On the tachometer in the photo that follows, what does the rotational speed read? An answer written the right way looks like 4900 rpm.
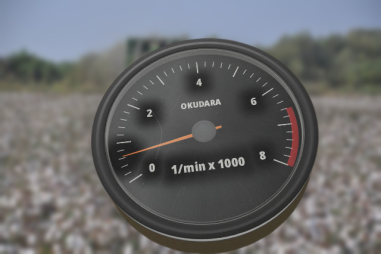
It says 600 rpm
